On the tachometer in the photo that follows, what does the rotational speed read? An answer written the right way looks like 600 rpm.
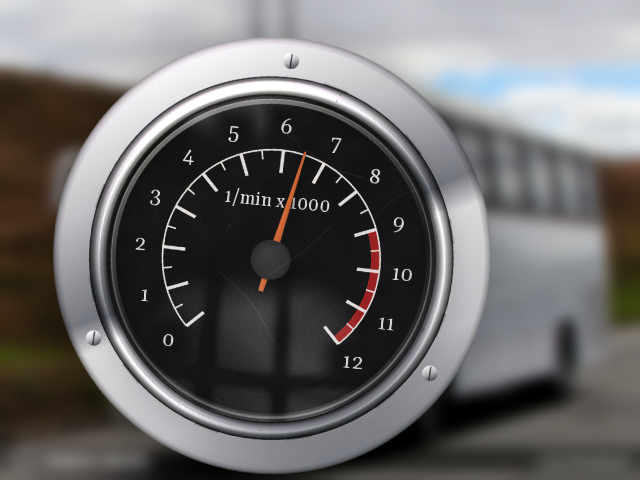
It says 6500 rpm
